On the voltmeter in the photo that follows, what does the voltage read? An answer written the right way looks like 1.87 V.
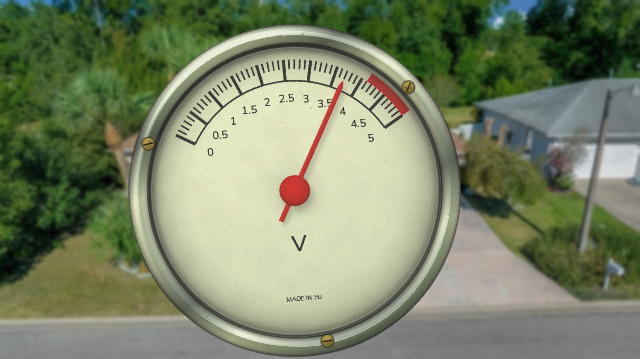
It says 3.7 V
